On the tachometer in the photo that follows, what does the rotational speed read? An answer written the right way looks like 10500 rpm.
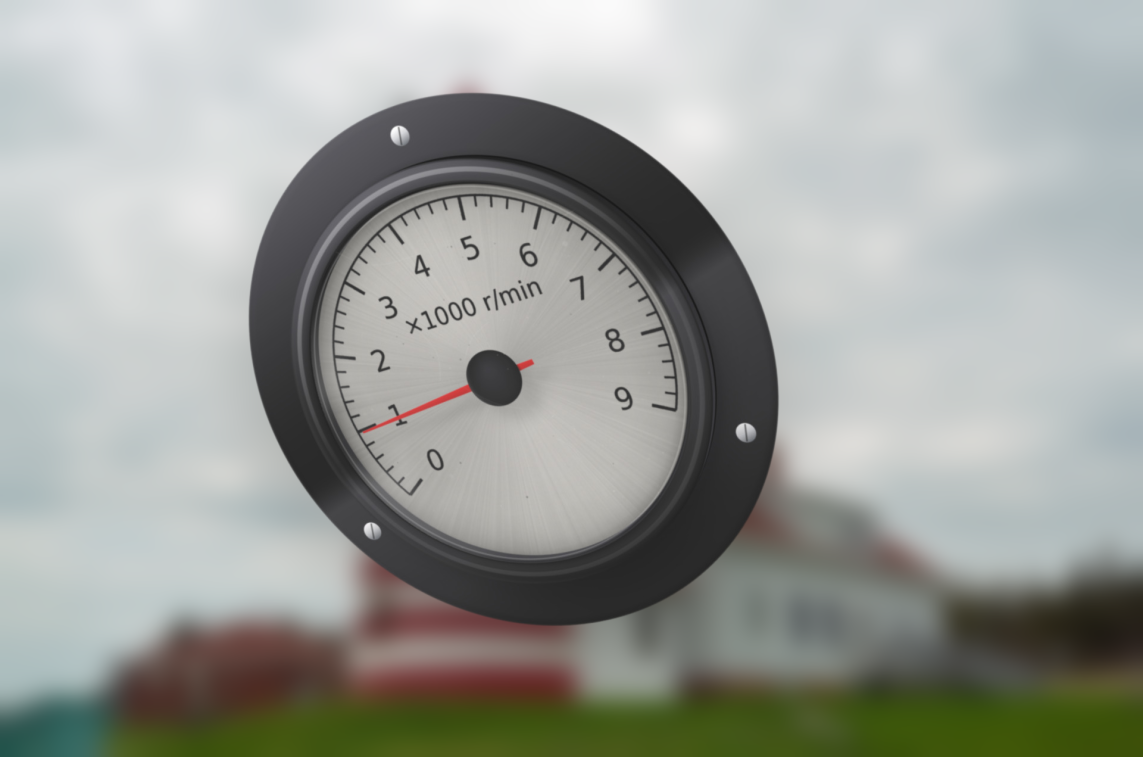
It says 1000 rpm
